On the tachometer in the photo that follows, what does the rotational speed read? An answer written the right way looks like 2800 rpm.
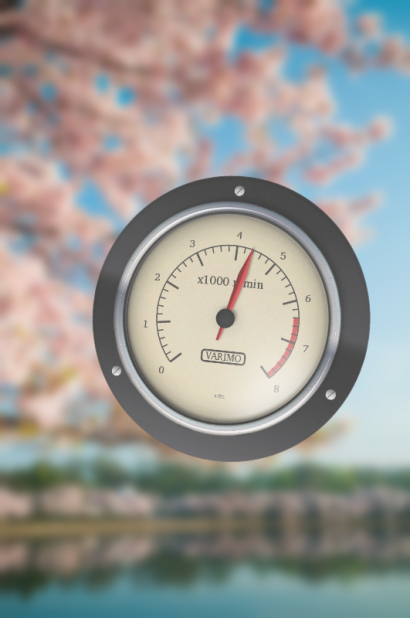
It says 4400 rpm
